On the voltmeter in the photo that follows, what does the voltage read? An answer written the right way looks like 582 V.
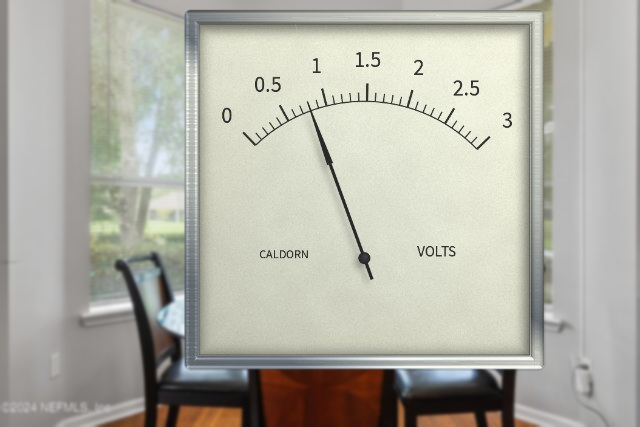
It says 0.8 V
